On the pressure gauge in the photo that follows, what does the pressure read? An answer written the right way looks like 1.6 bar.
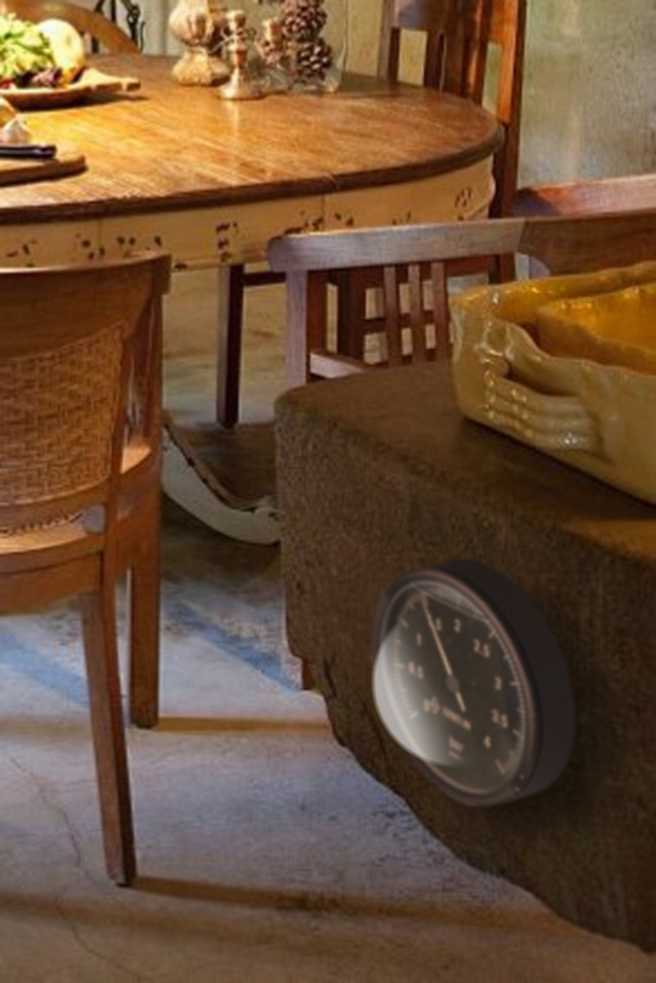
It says 1.5 bar
